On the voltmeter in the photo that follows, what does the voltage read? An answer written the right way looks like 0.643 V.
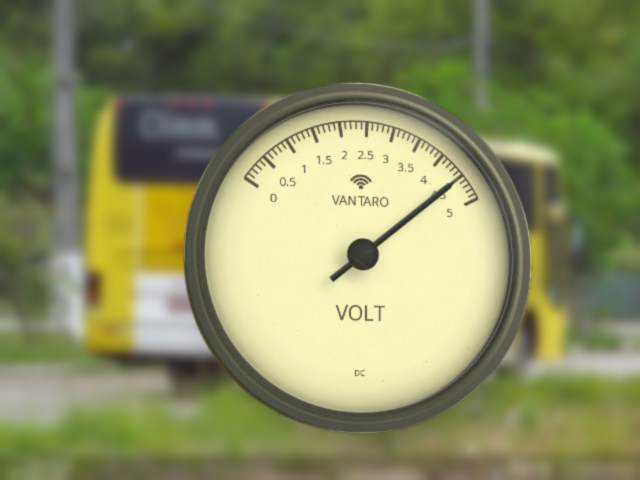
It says 4.5 V
